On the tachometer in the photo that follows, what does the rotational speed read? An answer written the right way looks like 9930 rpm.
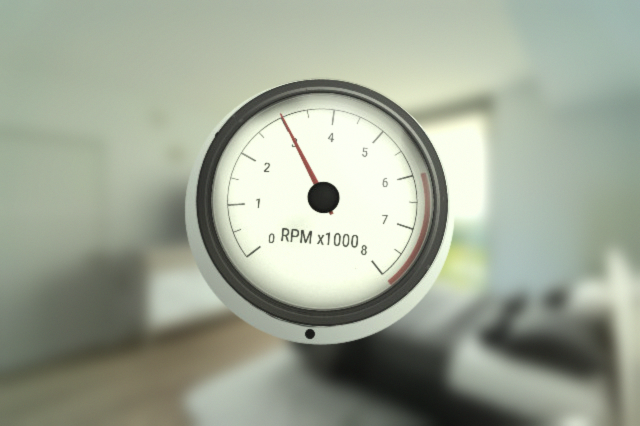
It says 3000 rpm
